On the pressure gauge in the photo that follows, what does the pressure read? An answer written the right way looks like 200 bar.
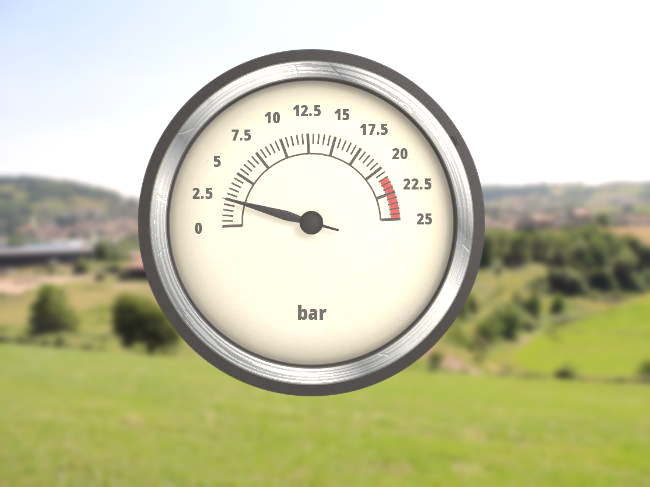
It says 2.5 bar
